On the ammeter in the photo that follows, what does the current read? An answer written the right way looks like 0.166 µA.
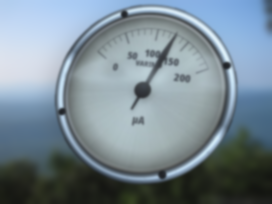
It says 130 µA
